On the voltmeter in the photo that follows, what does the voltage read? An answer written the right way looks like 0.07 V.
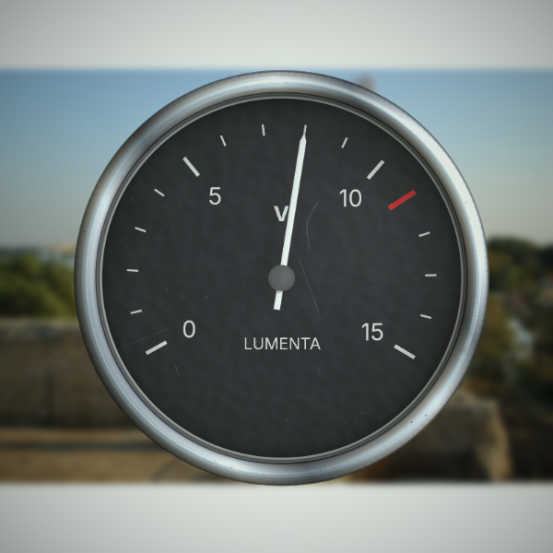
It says 8 V
